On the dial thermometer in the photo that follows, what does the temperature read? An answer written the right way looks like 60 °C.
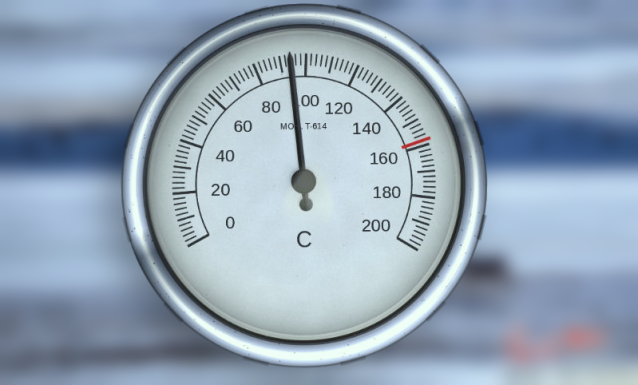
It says 94 °C
